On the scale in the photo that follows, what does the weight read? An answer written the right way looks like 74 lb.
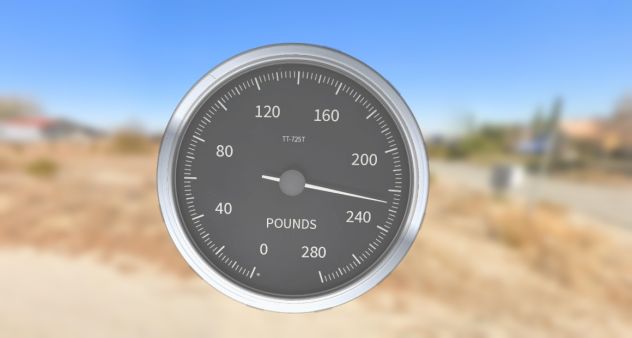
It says 226 lb
